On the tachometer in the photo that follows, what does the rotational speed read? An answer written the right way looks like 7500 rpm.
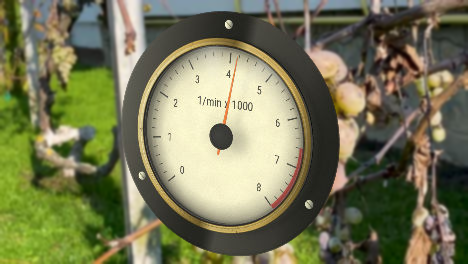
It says 4200 rpm
